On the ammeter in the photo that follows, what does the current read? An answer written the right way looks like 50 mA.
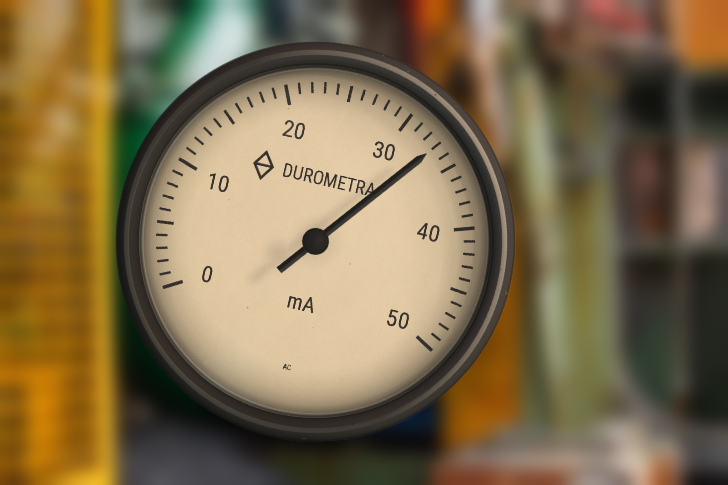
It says 33 mA
